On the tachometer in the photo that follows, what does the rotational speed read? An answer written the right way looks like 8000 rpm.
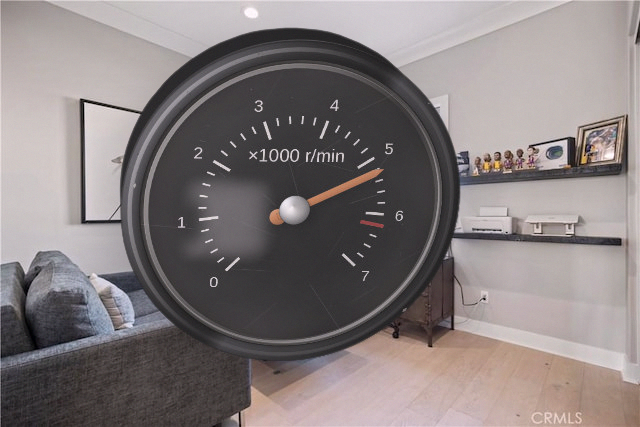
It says 5200 rpm
